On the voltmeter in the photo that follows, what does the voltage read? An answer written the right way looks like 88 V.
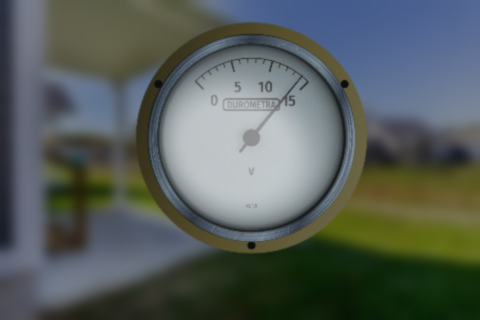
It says 14 V
